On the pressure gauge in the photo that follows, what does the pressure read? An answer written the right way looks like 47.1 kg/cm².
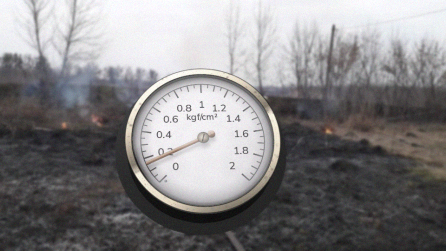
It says 0.15 kg/cm²
